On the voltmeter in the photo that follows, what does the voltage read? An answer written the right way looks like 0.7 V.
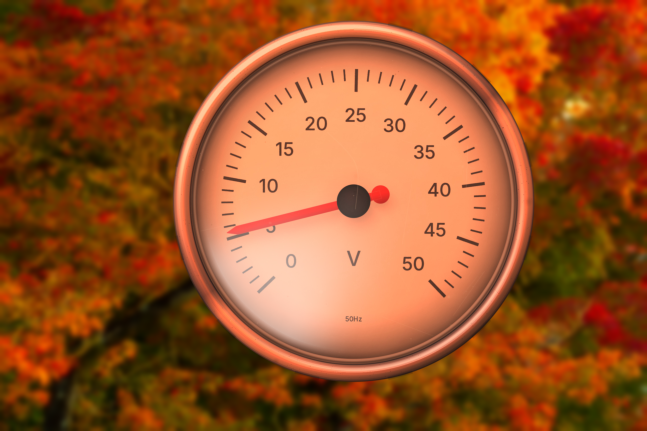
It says 5.5 V
